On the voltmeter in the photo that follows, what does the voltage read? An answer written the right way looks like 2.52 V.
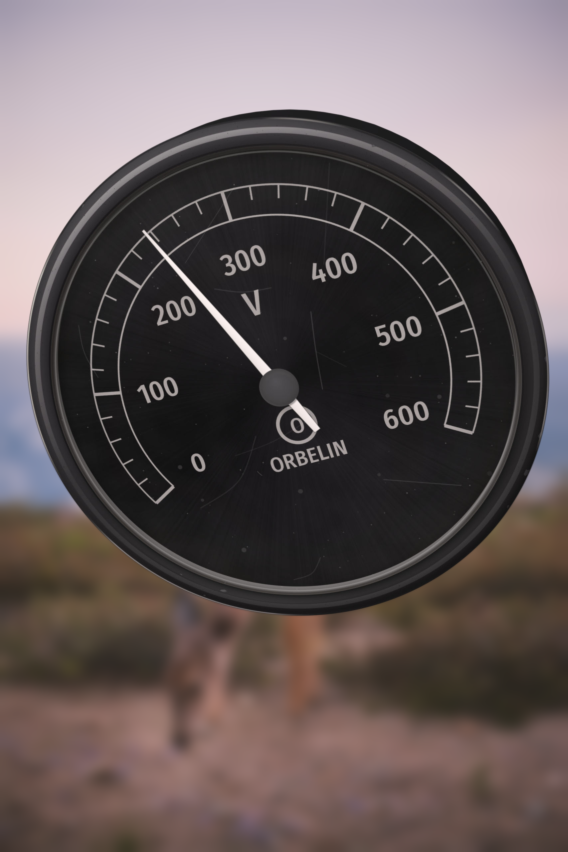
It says 240 V
